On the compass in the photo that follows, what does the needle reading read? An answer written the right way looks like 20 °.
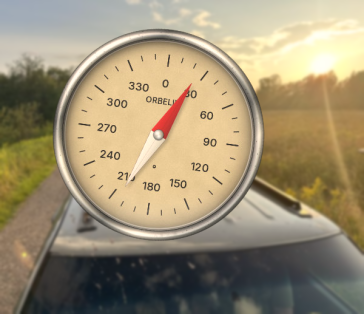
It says 25 °
